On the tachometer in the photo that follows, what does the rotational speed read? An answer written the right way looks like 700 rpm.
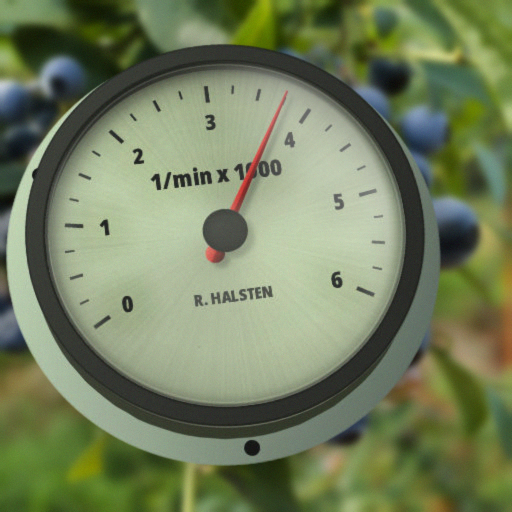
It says 3750 rpm
